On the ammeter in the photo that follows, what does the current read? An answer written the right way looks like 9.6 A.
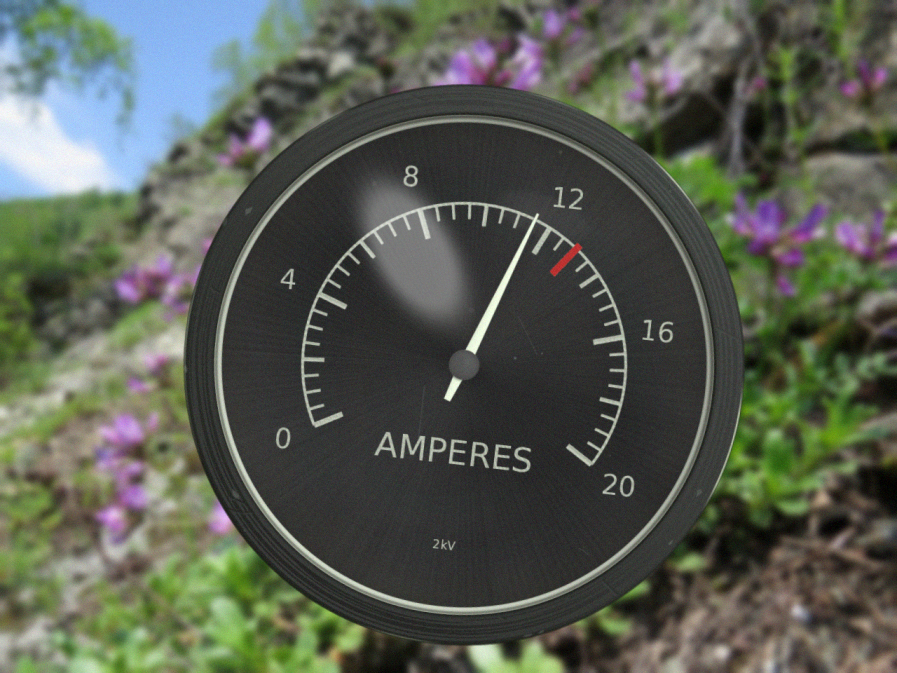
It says 11.5 A
